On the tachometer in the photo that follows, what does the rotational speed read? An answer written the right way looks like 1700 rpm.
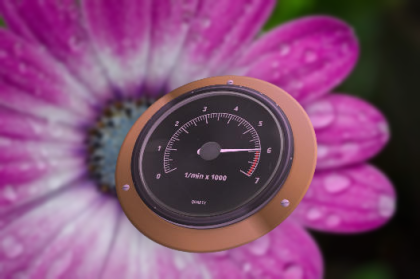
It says 6000 rpm
